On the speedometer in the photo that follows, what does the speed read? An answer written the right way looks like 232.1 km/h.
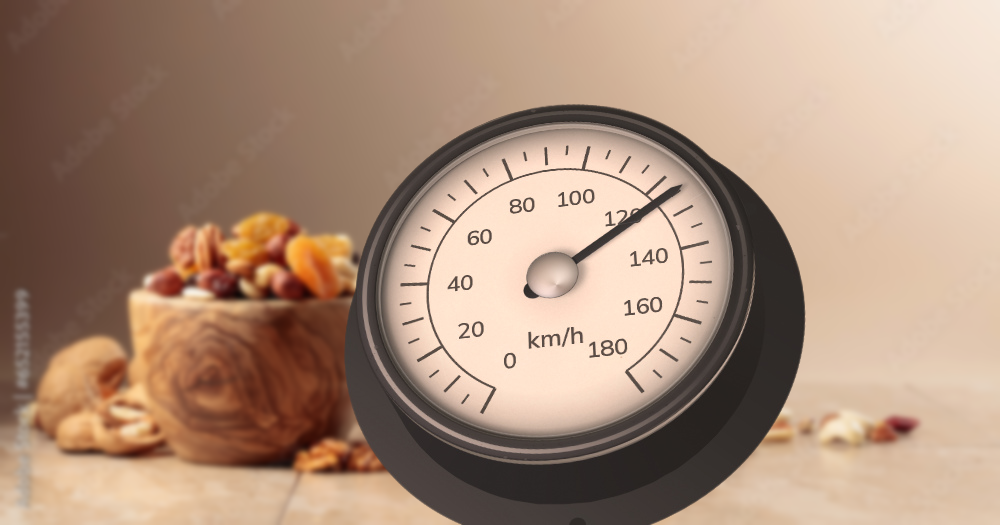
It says 125 km/h
